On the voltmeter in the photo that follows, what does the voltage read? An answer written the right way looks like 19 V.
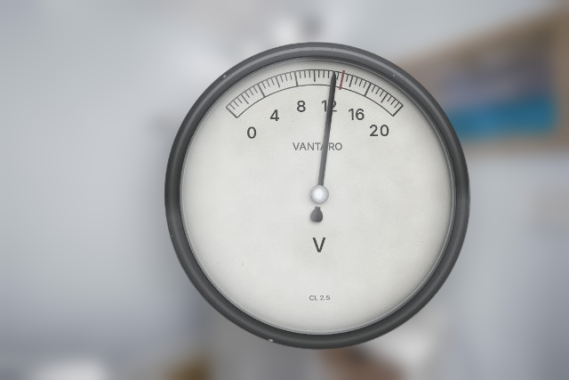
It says 12 V
